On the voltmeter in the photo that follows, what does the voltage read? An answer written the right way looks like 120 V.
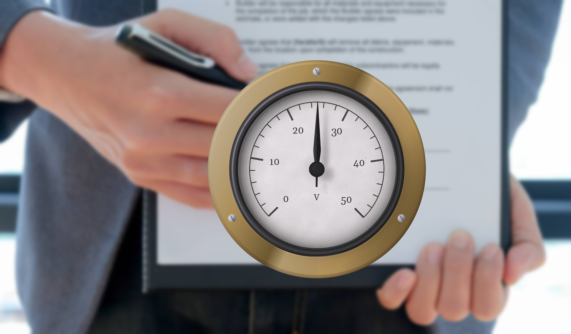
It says 25 V
